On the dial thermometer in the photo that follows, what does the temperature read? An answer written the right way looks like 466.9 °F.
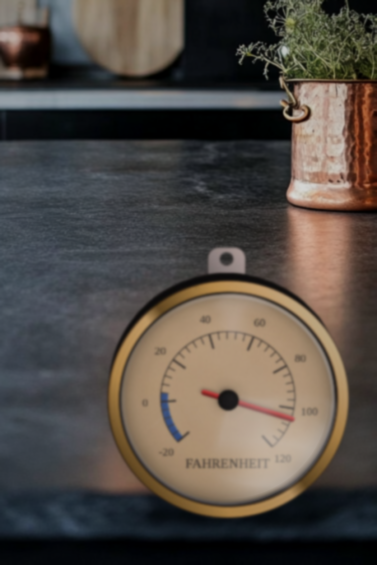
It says 104 °F
